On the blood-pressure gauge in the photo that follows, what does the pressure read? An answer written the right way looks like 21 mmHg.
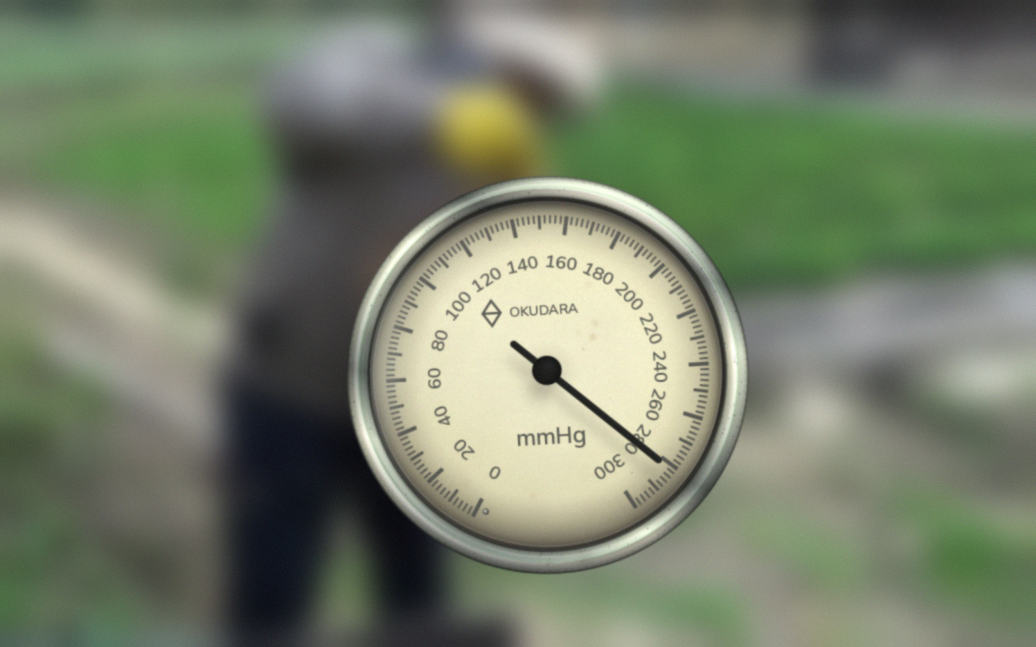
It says 282 mmHg
